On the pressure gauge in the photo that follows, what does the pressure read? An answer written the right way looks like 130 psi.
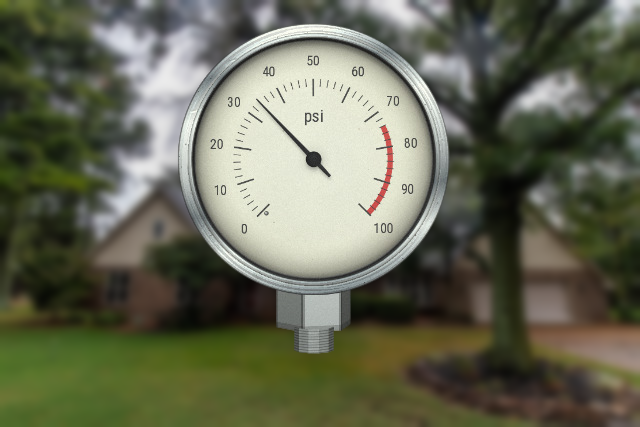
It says 34 psi
